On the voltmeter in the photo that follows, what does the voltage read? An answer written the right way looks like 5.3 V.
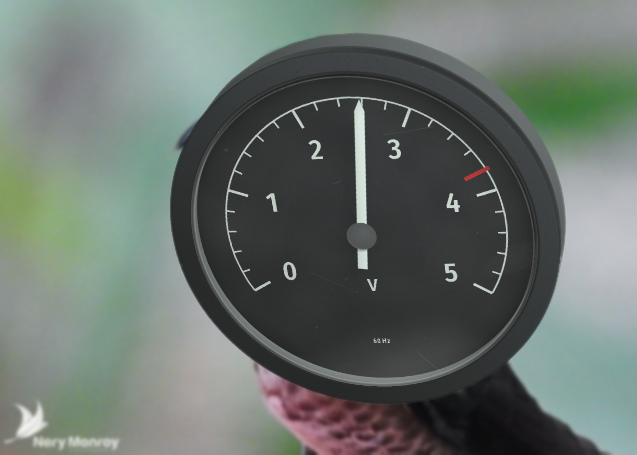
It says 2.6 V
